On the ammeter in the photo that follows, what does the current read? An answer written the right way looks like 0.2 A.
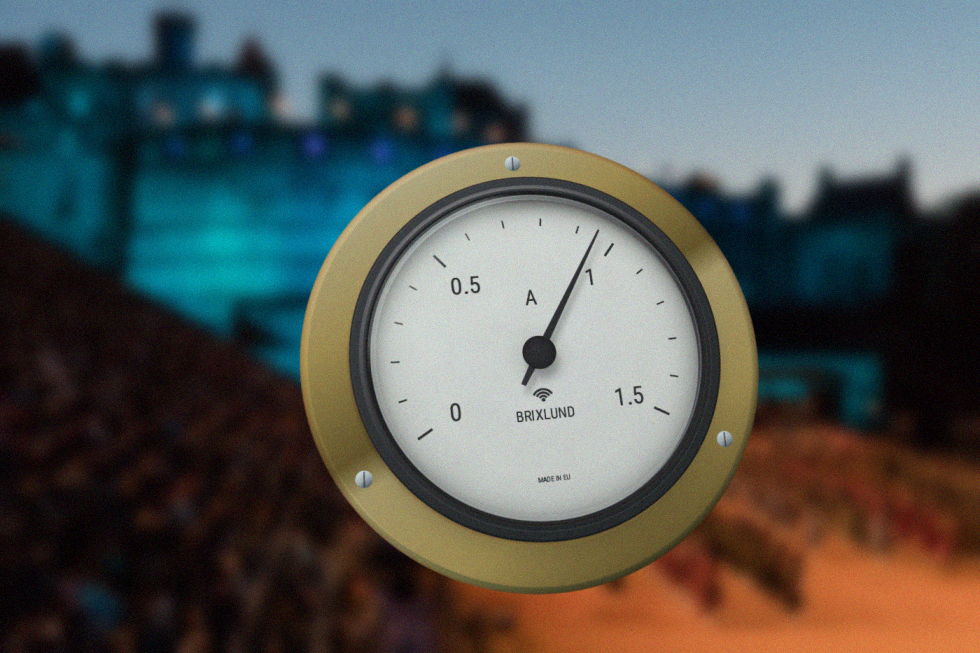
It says 0.95 A
